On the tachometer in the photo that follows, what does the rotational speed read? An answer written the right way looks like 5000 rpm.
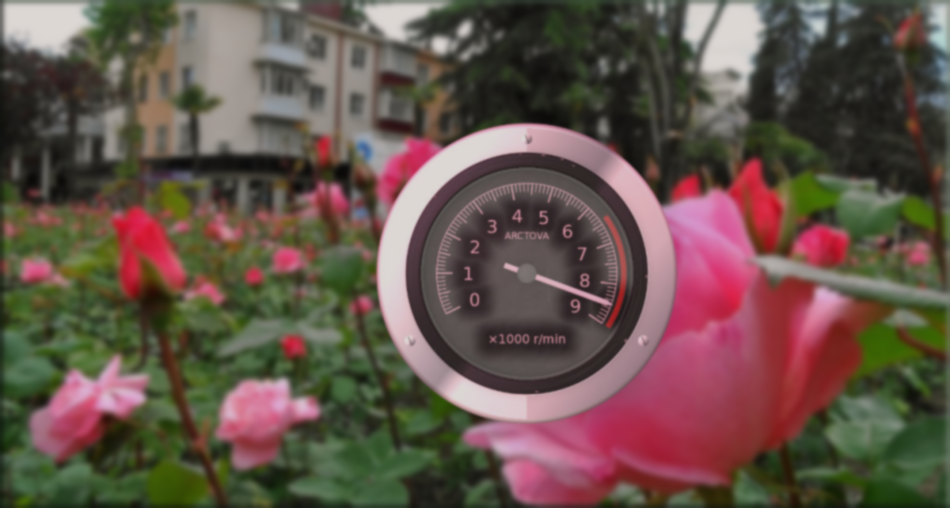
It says 8500 rpm
